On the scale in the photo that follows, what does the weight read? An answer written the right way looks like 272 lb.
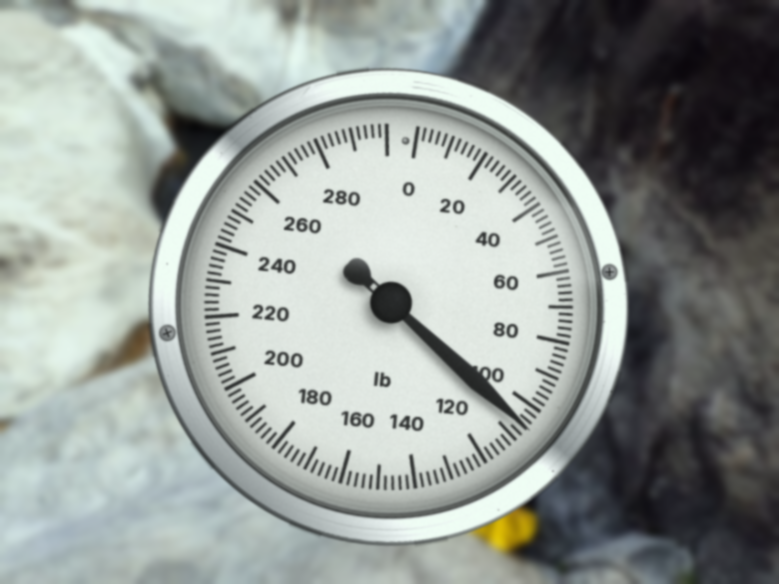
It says 106 lb
